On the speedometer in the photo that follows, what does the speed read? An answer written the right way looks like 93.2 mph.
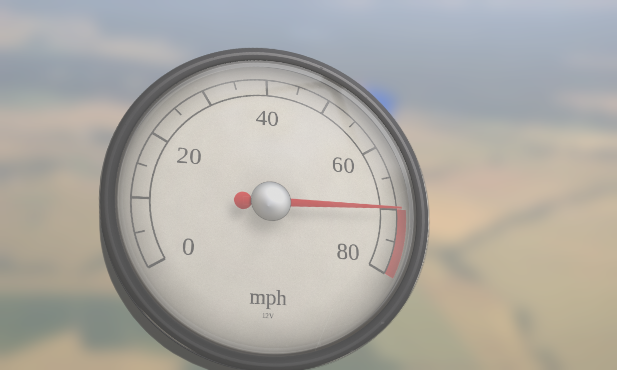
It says 70 mph
